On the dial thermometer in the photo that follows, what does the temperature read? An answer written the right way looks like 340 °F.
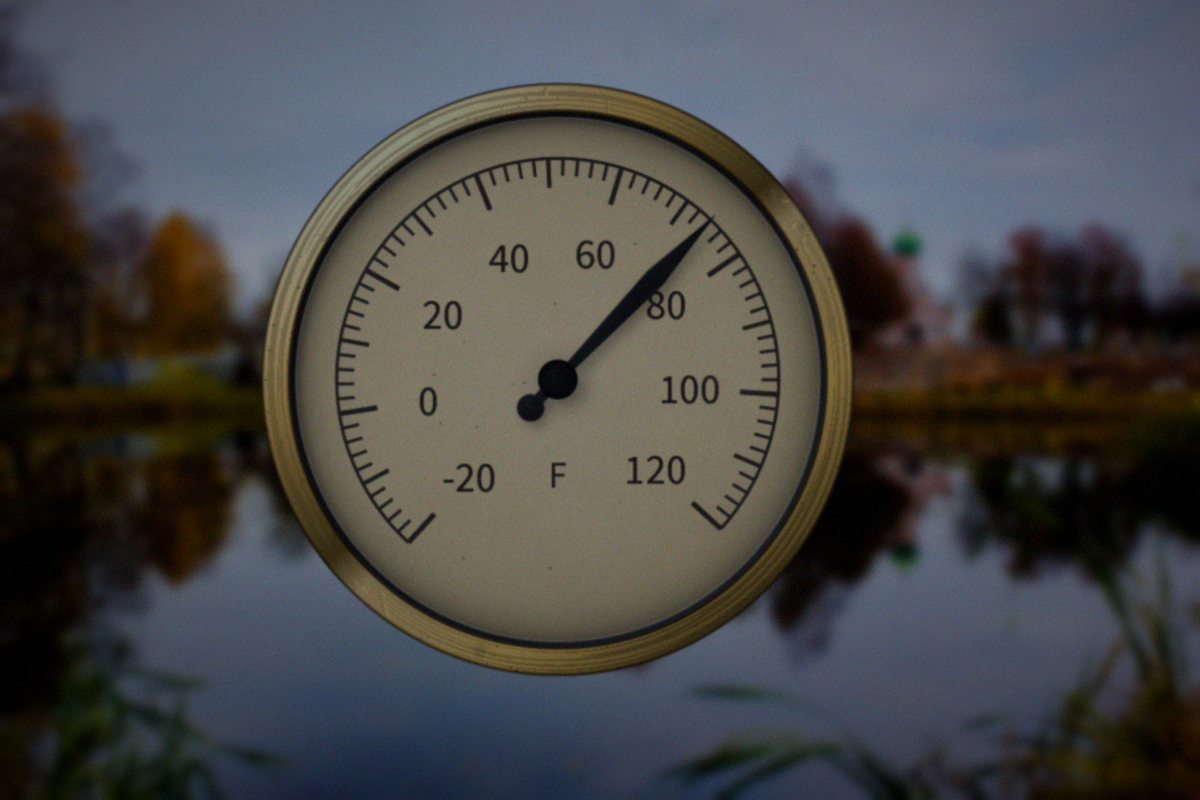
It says 74 °F
